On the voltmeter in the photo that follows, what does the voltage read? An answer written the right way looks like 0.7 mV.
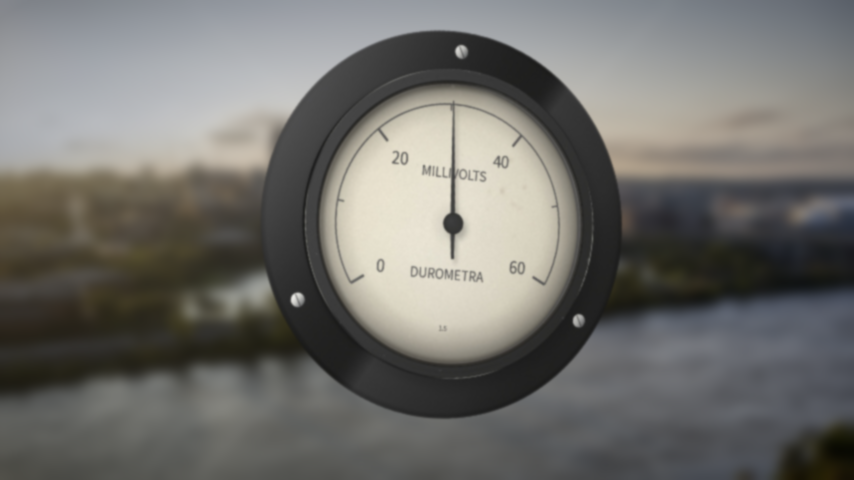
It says 30 mV
